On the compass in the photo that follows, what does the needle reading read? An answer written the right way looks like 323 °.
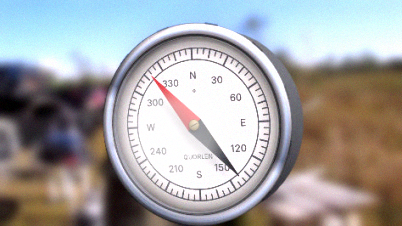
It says 320 °
